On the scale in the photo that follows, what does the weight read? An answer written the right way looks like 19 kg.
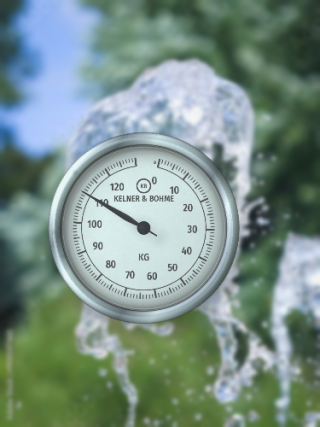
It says 110 kg
